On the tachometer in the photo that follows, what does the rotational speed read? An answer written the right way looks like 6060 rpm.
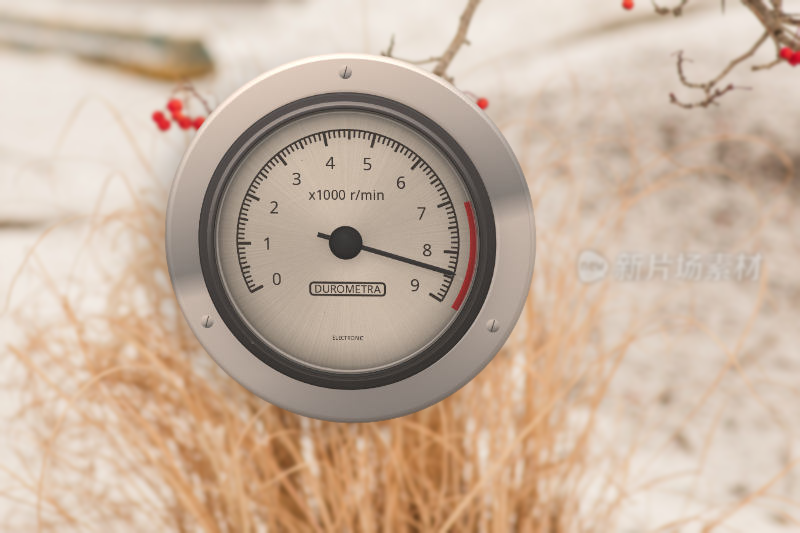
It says 8400 rpm
